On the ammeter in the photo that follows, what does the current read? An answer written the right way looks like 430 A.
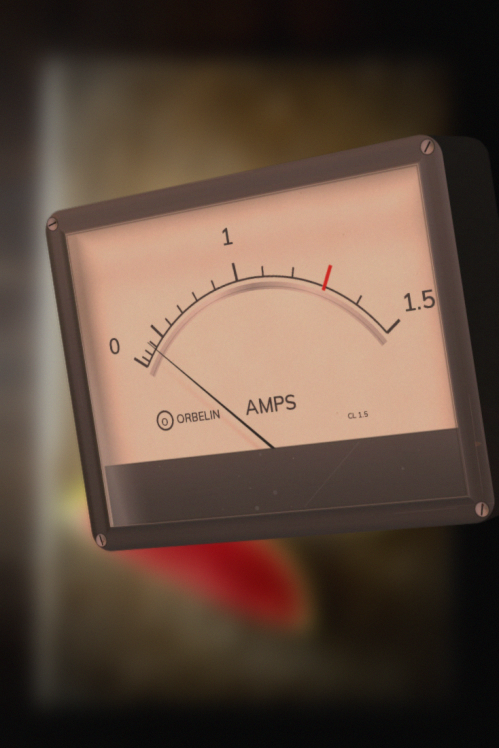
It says 0.4 A
